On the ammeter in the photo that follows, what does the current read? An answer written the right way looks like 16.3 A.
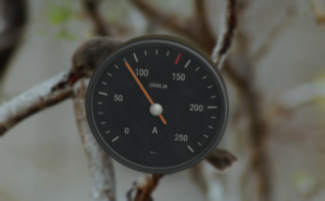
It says 90 A
